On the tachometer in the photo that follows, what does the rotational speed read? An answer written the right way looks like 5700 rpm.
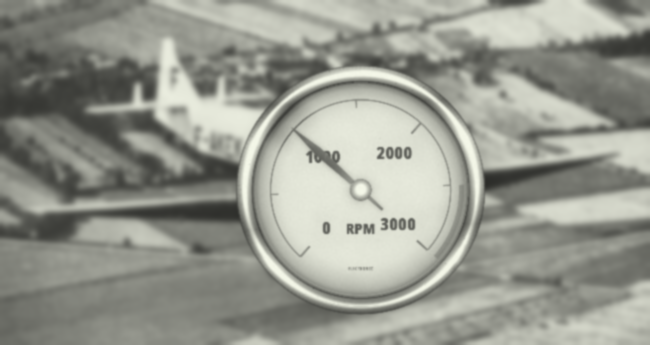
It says 1000 rpm
